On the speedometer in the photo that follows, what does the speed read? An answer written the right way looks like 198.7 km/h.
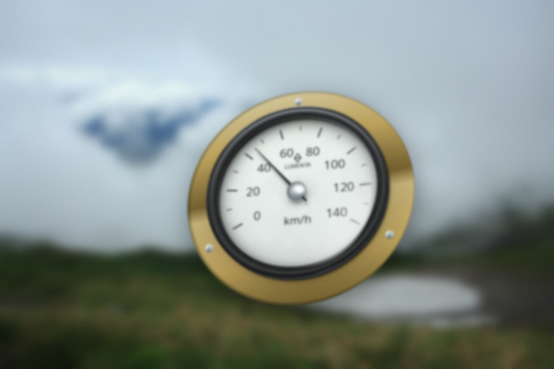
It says 45 km/h
